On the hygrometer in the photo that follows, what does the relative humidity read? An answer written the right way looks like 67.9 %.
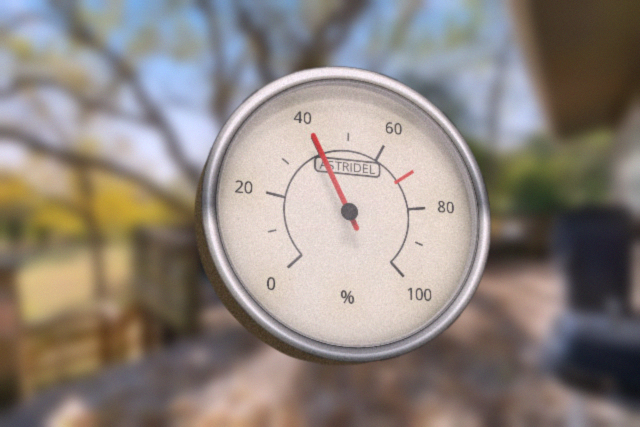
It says 40 %
